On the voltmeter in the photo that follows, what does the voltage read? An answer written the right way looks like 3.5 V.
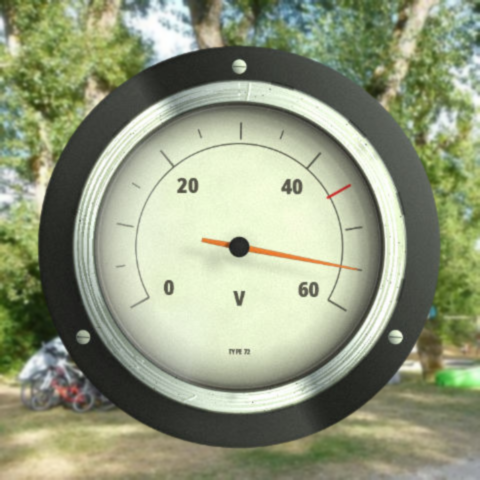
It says 55 V
